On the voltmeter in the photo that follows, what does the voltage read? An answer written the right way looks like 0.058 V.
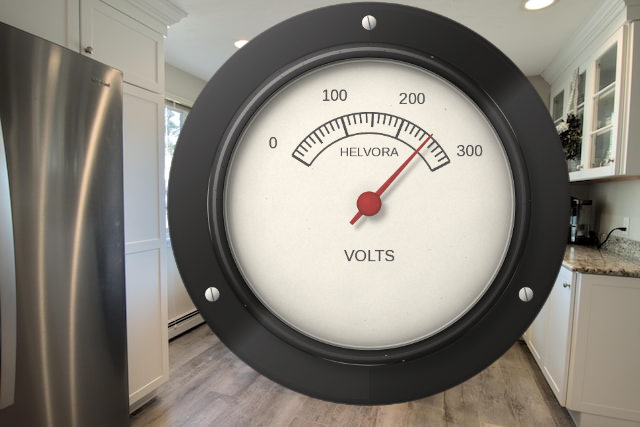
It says 250 V
